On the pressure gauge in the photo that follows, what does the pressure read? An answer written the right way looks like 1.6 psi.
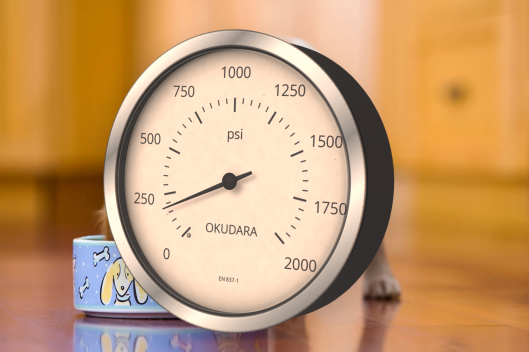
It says 175 psi
